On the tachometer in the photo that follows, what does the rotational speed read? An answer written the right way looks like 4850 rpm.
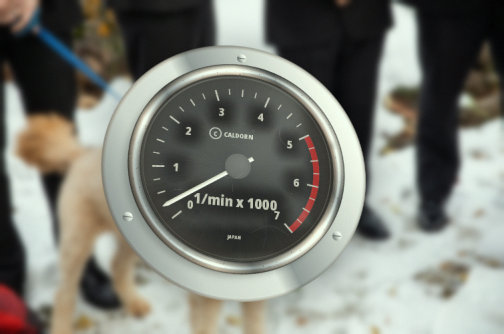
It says 250 rpm
